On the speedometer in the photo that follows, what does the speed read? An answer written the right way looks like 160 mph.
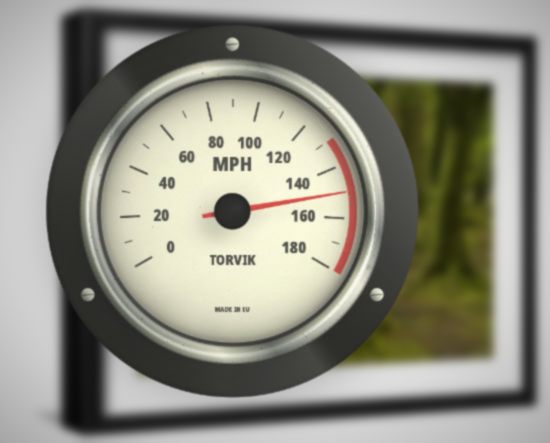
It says 150 mph
